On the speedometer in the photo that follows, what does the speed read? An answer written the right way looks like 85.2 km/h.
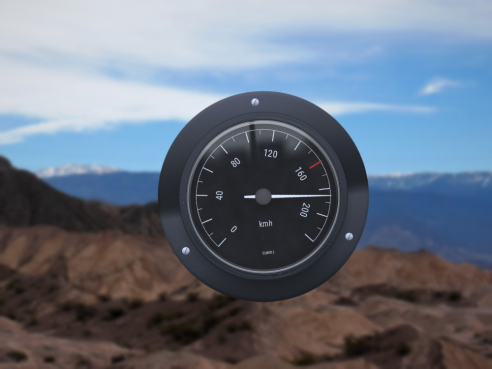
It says 185 km/h
